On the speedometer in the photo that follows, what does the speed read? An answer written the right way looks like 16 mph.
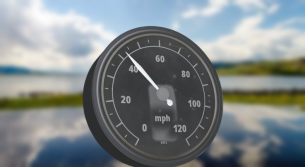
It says 42.5 mph
